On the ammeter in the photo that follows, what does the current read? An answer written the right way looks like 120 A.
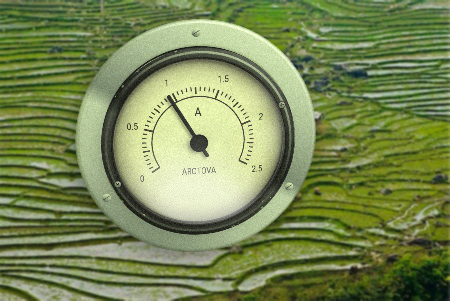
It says 0.95 A
